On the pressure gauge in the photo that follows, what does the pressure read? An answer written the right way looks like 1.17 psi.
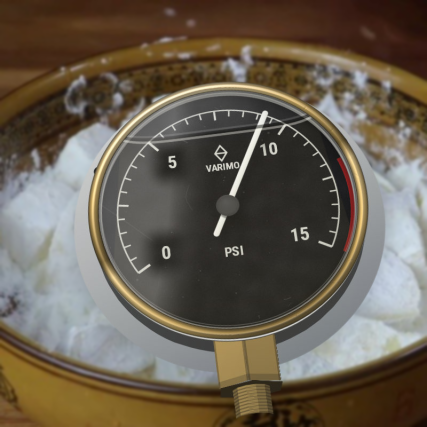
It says 9.25 psi
